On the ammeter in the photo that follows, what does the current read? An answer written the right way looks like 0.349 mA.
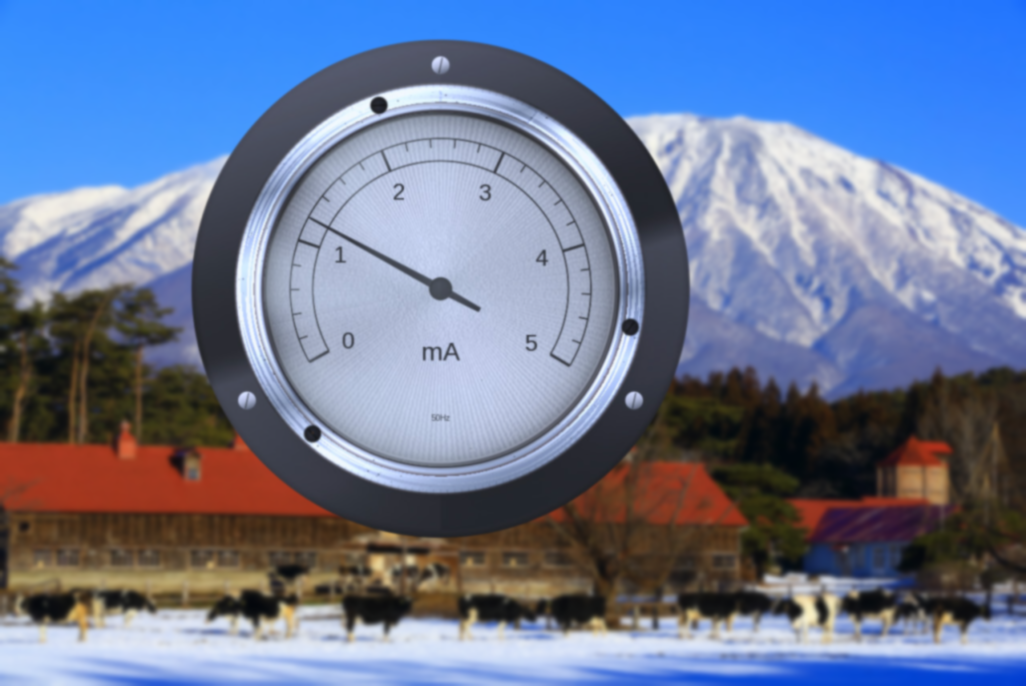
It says 1.2 mA
